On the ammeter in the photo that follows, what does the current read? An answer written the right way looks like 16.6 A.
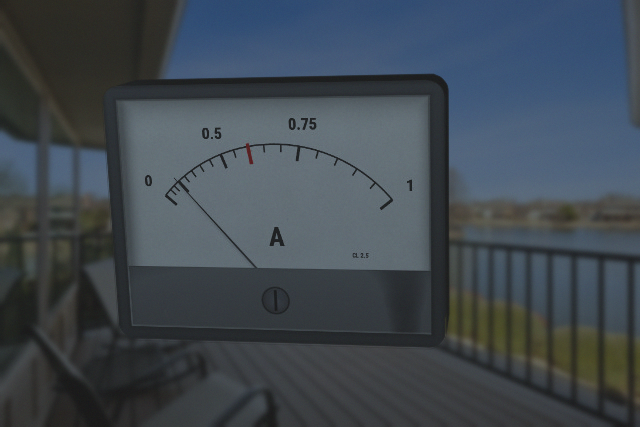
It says 0.25 A
